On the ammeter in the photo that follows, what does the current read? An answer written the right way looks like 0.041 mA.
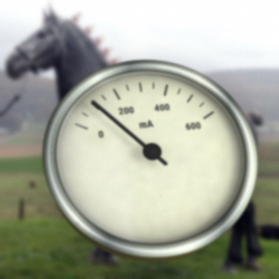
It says 100 mA
